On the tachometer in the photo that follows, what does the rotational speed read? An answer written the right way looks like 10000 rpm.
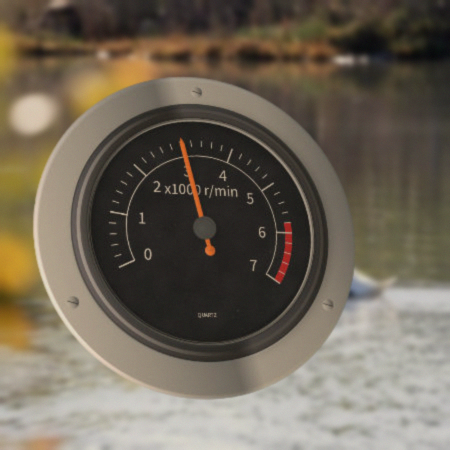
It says 3000 rpm
